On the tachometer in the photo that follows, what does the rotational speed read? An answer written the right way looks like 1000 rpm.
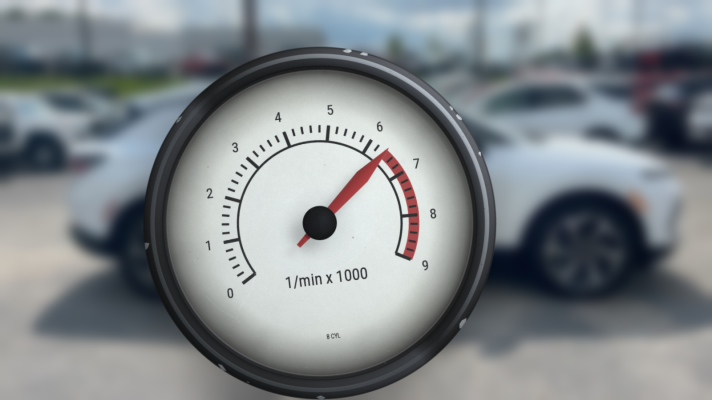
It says 6400 rpm
